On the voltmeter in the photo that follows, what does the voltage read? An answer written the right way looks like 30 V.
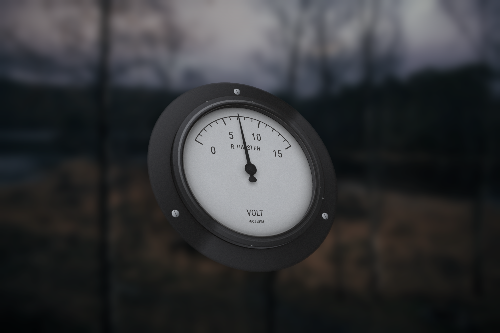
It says 7 V
